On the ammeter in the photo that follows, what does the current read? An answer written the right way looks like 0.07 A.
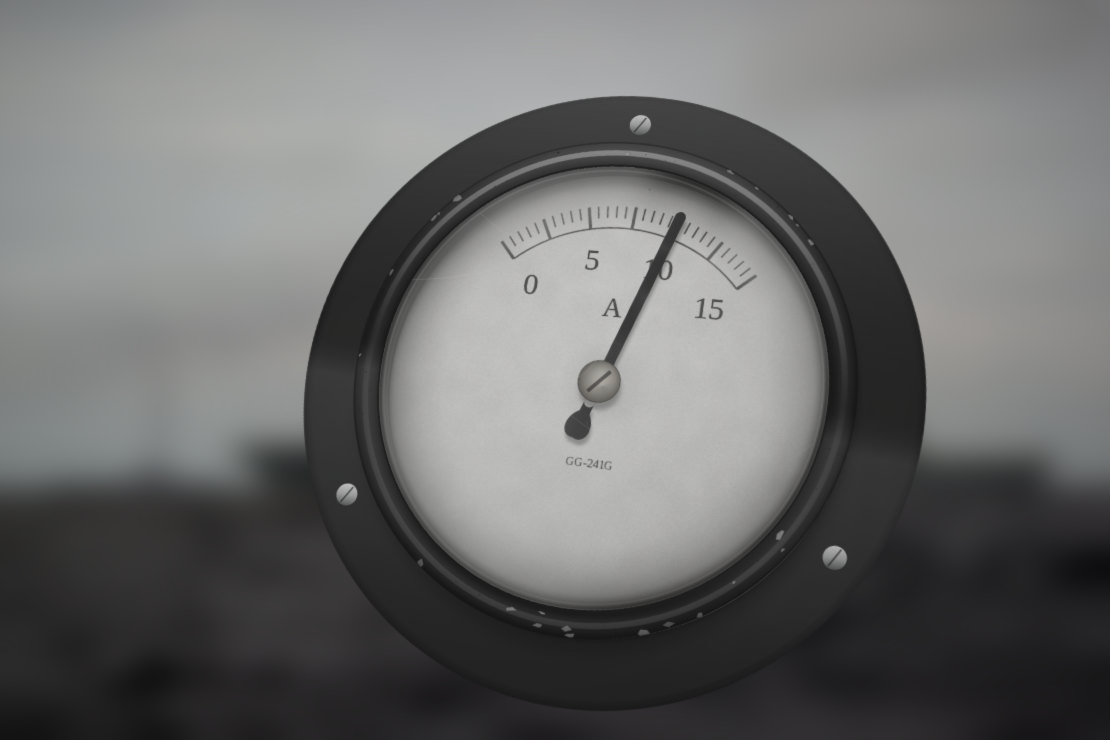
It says 10 A
